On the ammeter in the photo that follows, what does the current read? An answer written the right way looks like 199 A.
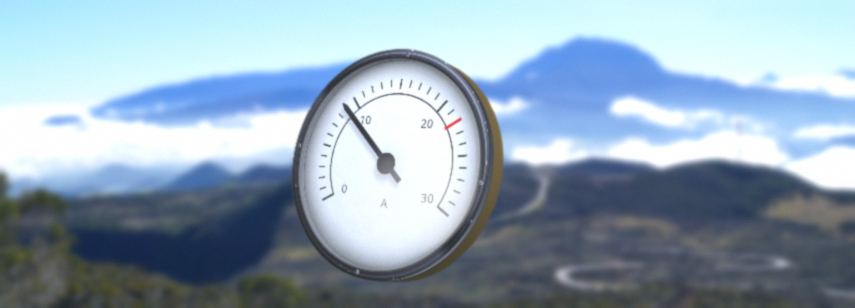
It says 9 A
